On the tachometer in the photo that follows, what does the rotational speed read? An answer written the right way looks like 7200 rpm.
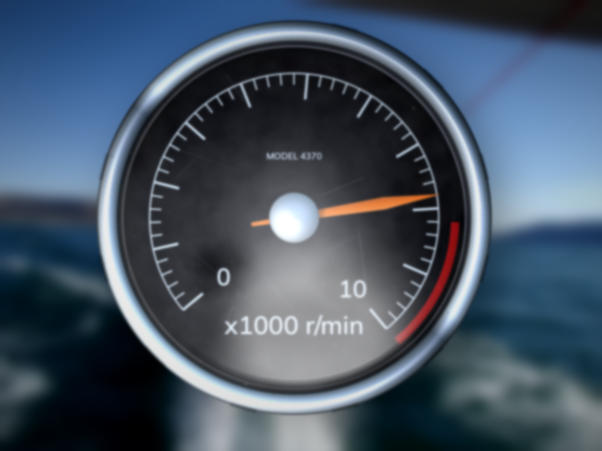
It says 7800 rpm
